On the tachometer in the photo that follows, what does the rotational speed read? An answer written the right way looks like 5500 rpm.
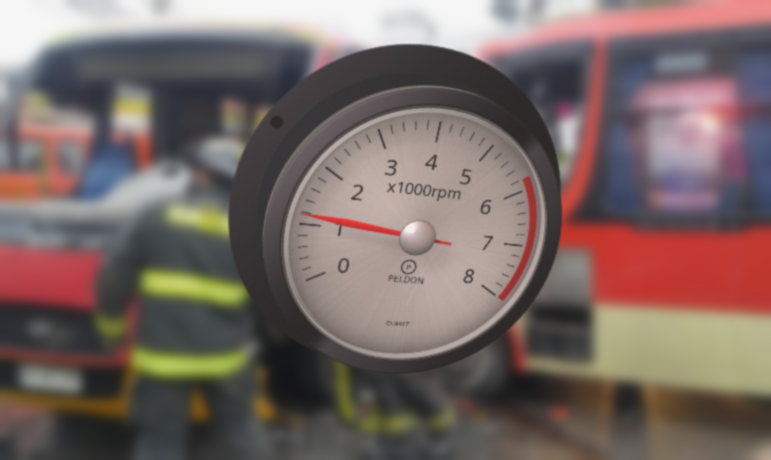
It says 1200 rpm
